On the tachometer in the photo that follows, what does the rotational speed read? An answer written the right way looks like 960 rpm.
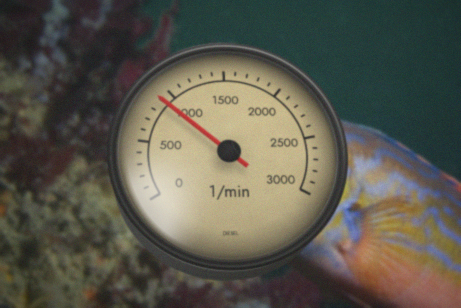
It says 900 rpm
